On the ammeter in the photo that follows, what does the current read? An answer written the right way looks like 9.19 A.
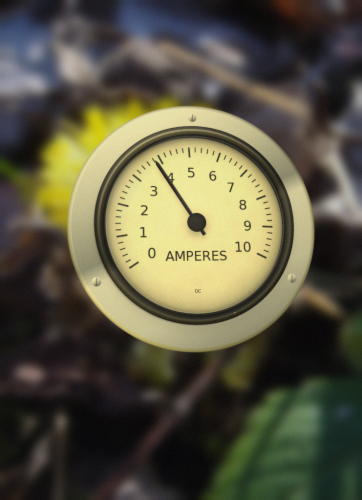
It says 3.8 A
